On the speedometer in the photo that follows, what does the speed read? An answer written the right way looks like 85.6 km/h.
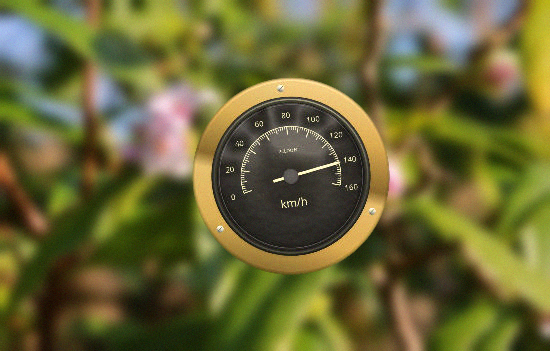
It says 140 km/h
